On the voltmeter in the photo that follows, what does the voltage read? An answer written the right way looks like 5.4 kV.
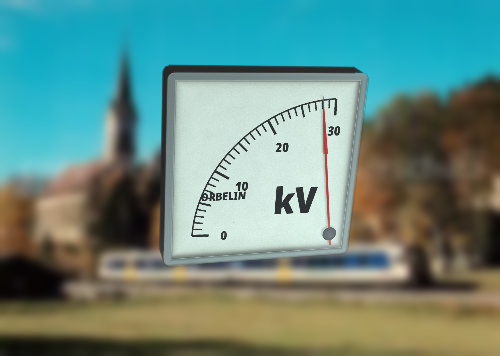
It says 28 kV
